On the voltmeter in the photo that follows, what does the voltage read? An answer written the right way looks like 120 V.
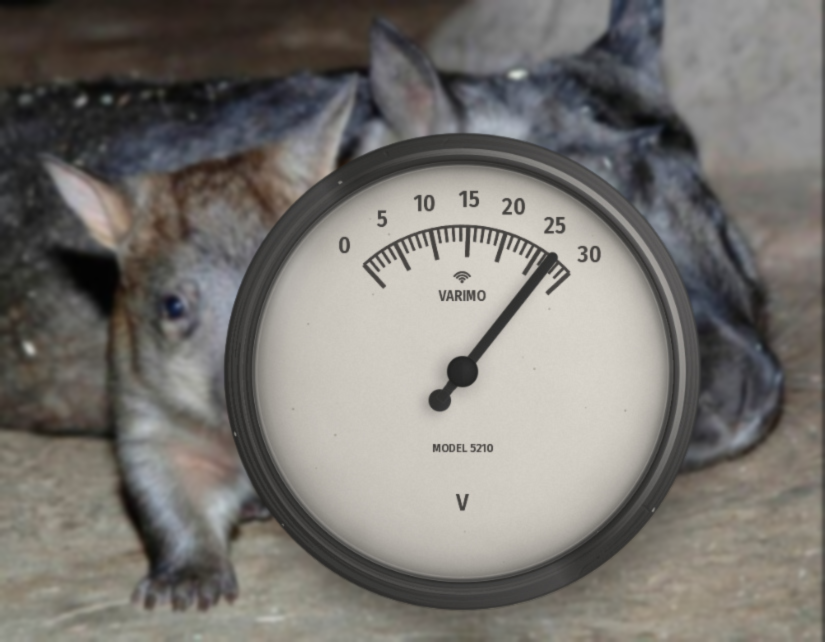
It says 27 V
